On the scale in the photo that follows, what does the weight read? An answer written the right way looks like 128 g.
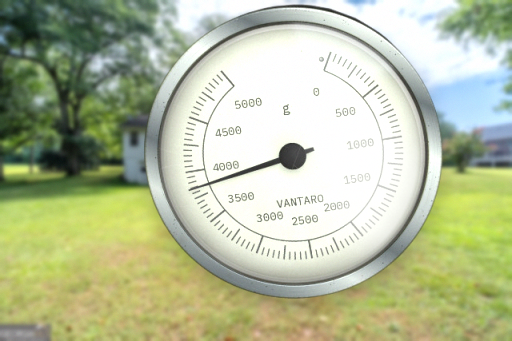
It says 3850 g
